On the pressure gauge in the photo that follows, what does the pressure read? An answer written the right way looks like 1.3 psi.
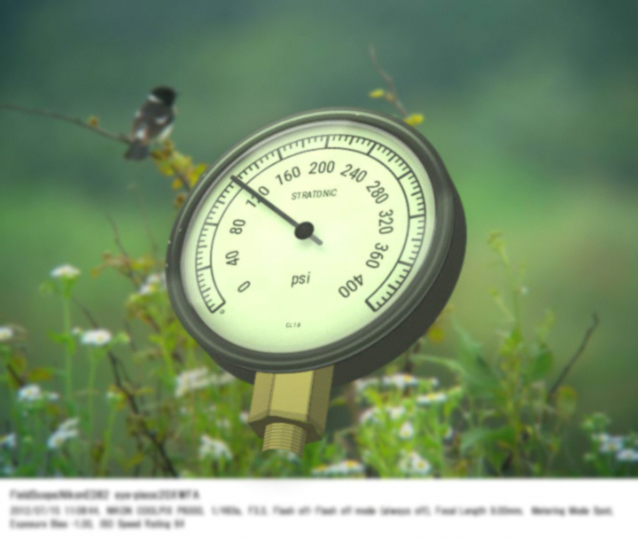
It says 120 psi
